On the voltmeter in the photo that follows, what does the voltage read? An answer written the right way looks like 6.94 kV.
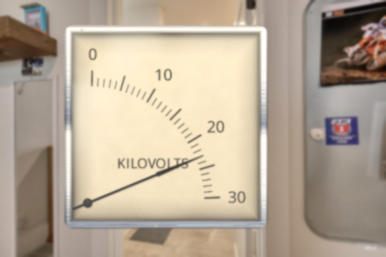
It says 23 kV
